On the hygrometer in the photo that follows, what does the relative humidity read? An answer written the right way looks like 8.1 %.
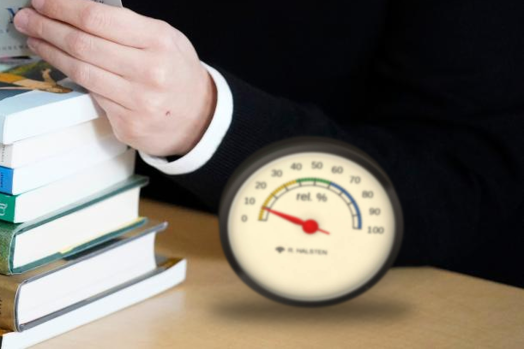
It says 10 %
